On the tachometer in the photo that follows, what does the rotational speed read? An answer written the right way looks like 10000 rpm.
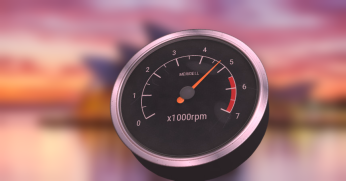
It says 4750 rpm
